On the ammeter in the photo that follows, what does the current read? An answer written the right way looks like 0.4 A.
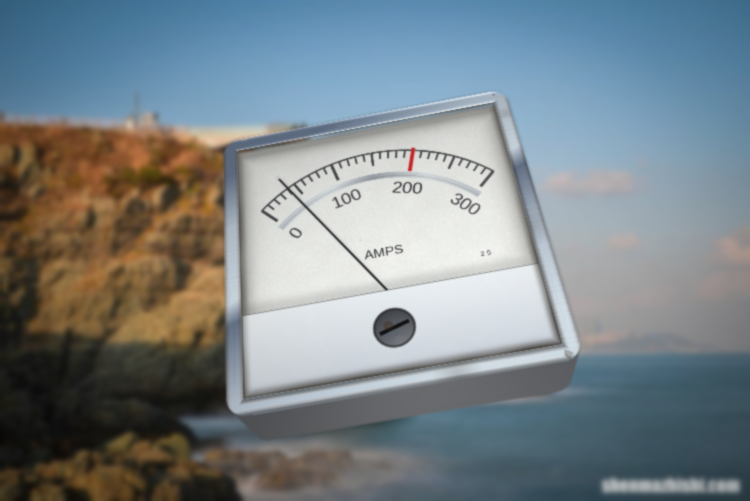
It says 40 A
